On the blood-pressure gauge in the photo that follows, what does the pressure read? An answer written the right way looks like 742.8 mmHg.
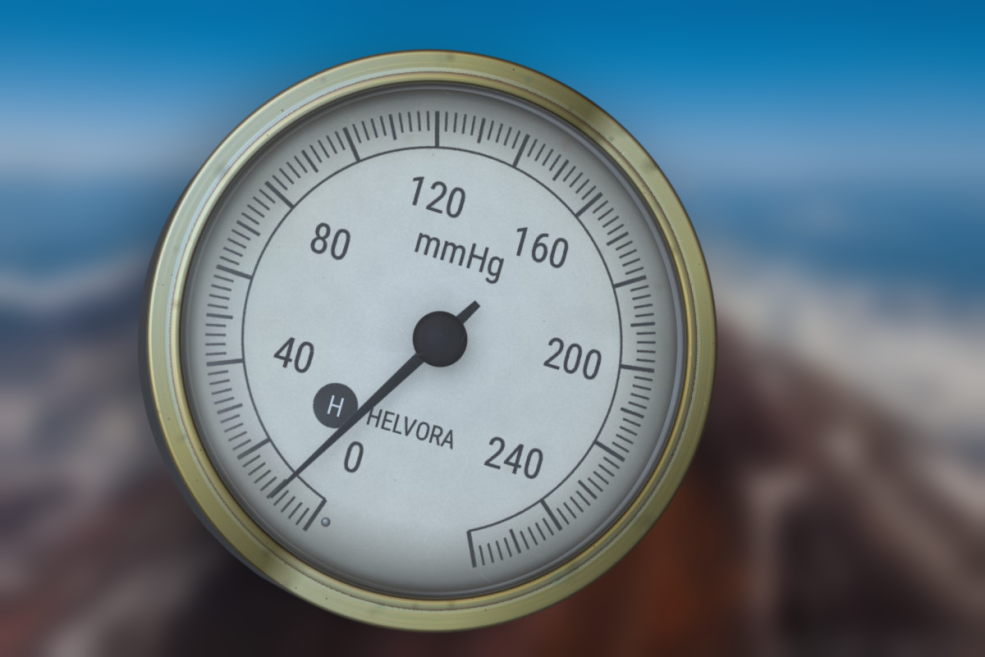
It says 10 mmHg
